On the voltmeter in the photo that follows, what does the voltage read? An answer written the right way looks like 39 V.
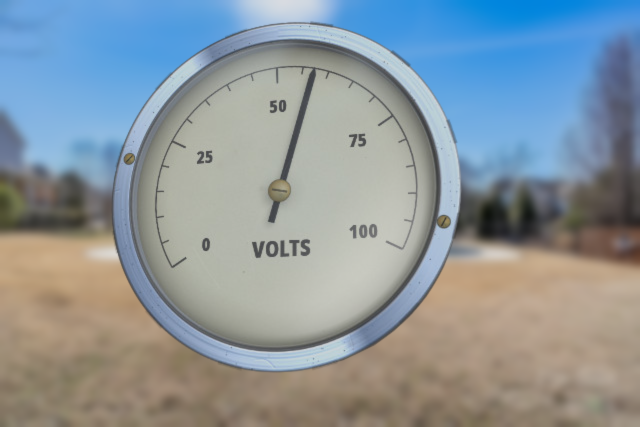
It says 57.5 V
